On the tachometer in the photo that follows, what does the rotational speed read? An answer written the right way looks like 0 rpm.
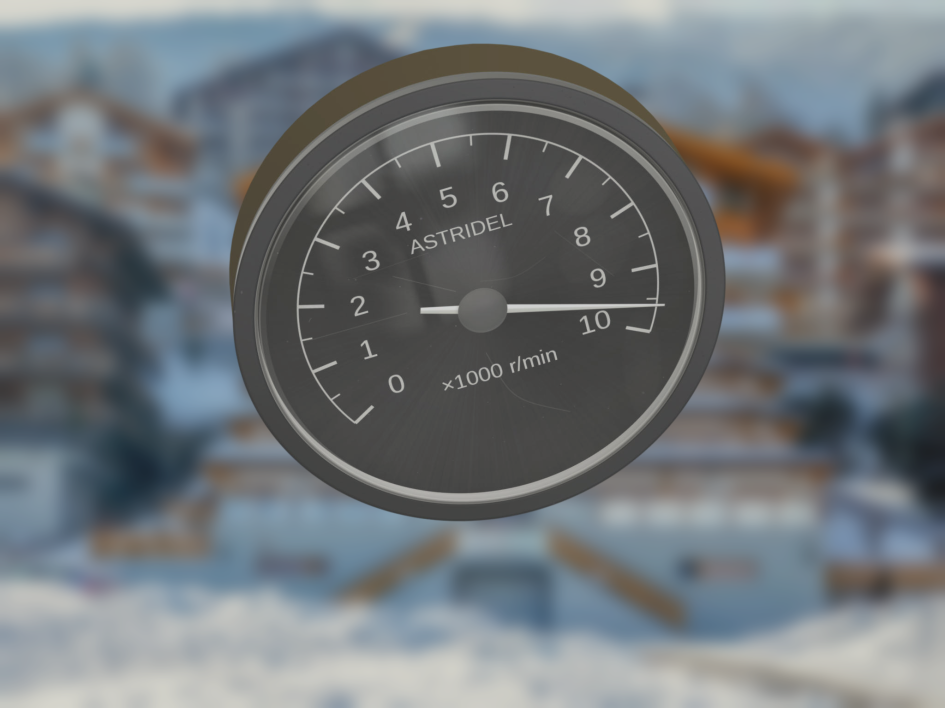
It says 9500 rpm
